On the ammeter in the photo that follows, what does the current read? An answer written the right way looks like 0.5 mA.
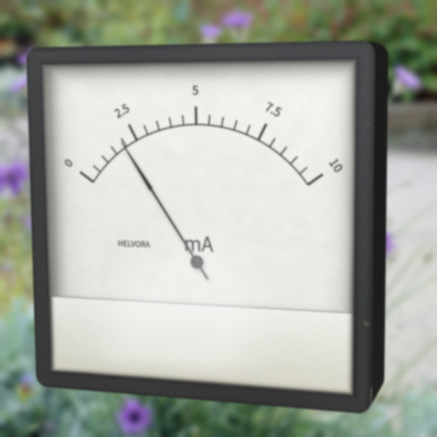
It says 2 mA
